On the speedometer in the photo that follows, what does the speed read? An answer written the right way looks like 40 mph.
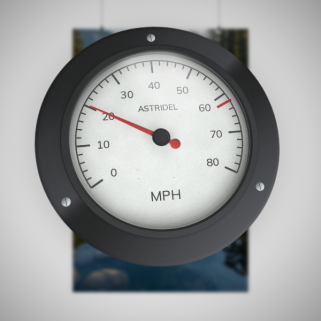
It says 20 mph
